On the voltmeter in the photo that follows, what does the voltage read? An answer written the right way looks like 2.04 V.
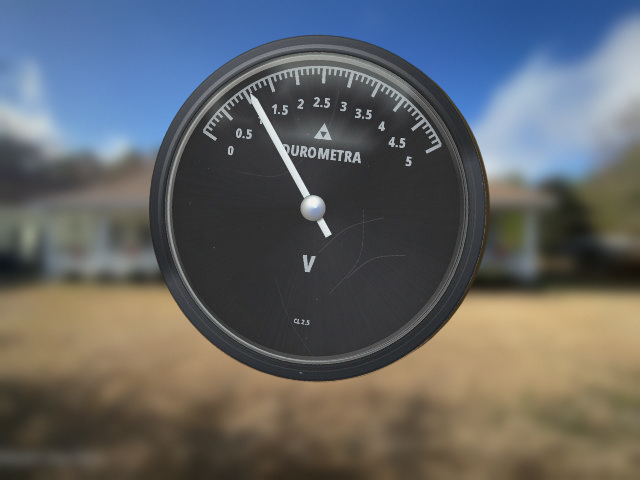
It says 1.1 V
